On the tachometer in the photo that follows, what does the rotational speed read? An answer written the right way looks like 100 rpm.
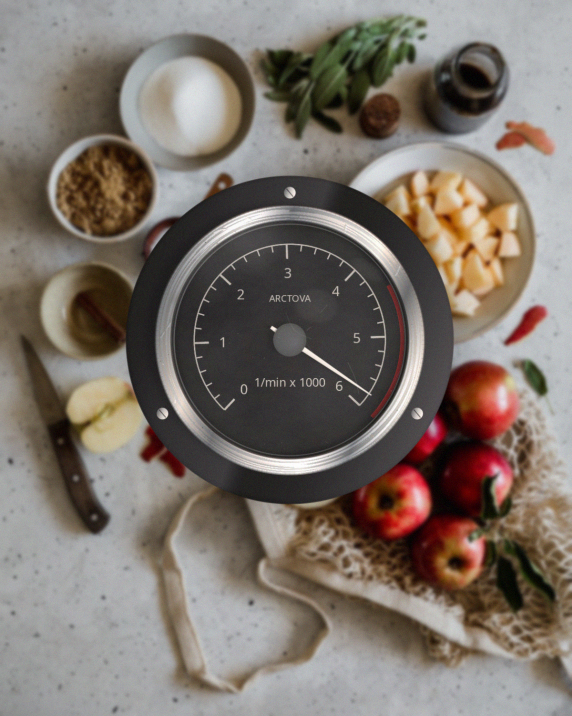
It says 5800 rpm
